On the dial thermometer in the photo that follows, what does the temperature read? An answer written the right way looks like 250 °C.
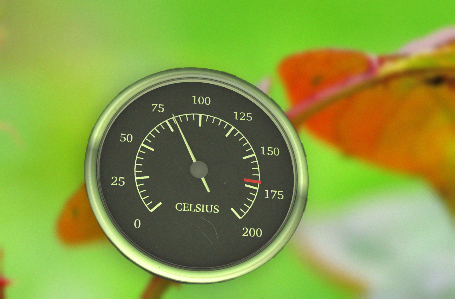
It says 80 °C
